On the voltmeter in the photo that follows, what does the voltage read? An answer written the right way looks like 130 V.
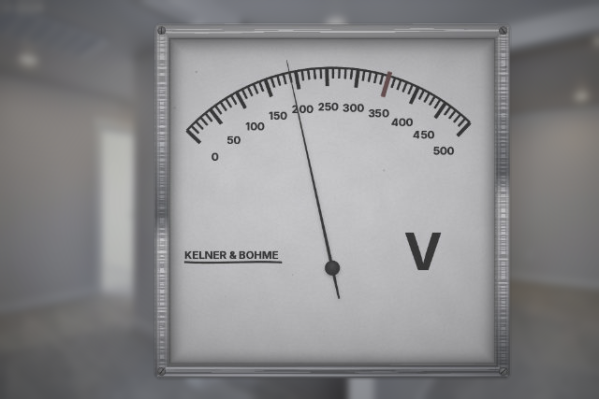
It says 190 V
